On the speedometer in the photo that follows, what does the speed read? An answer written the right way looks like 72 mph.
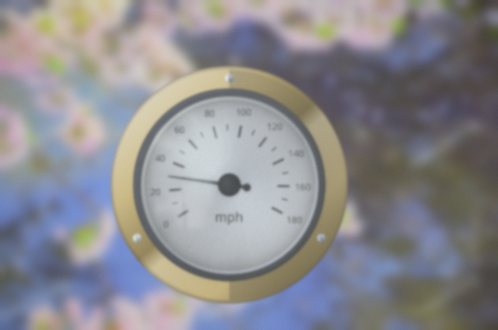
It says 30 mph
